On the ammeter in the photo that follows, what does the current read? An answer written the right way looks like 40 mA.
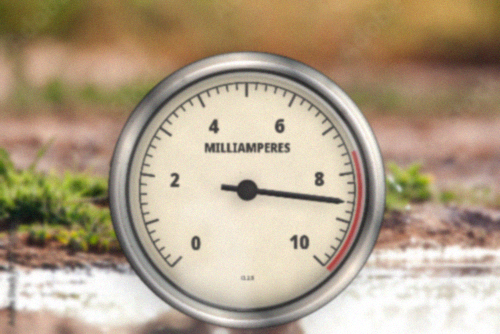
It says 8.6 mA
